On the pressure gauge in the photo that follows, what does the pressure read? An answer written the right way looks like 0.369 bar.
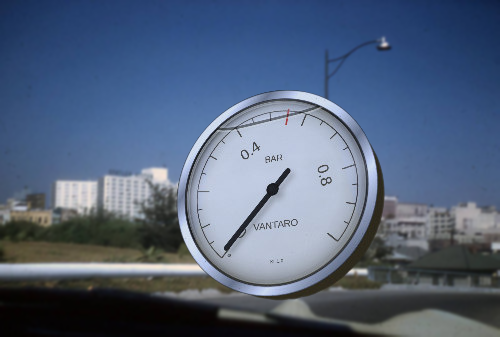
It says 0 bar
